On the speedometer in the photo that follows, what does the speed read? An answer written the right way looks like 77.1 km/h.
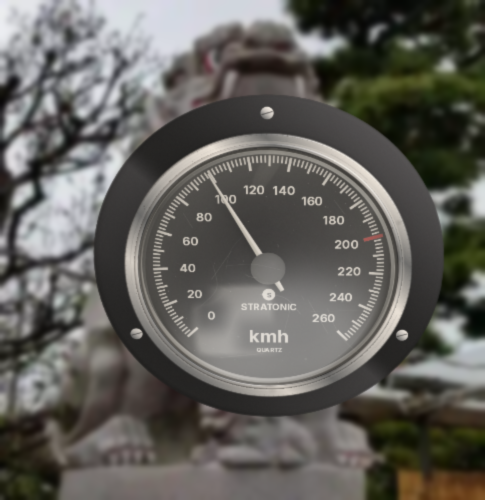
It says 100 km/h
